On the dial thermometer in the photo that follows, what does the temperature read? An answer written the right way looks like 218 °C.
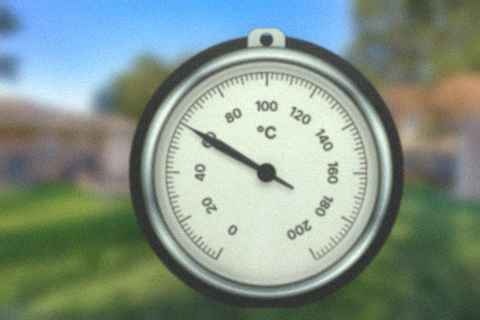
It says 60 °C
